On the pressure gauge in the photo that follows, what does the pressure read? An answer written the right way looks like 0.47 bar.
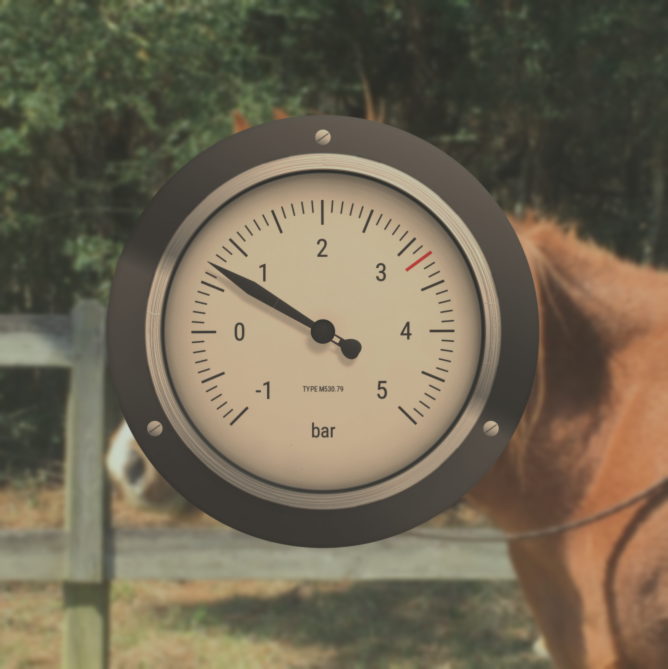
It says 0.7 bar
